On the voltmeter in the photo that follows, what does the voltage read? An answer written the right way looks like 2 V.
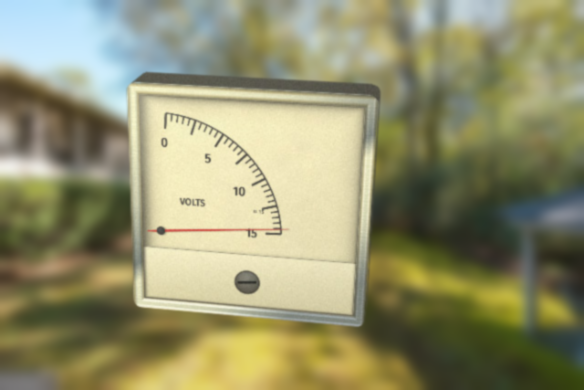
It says 14.5 V
